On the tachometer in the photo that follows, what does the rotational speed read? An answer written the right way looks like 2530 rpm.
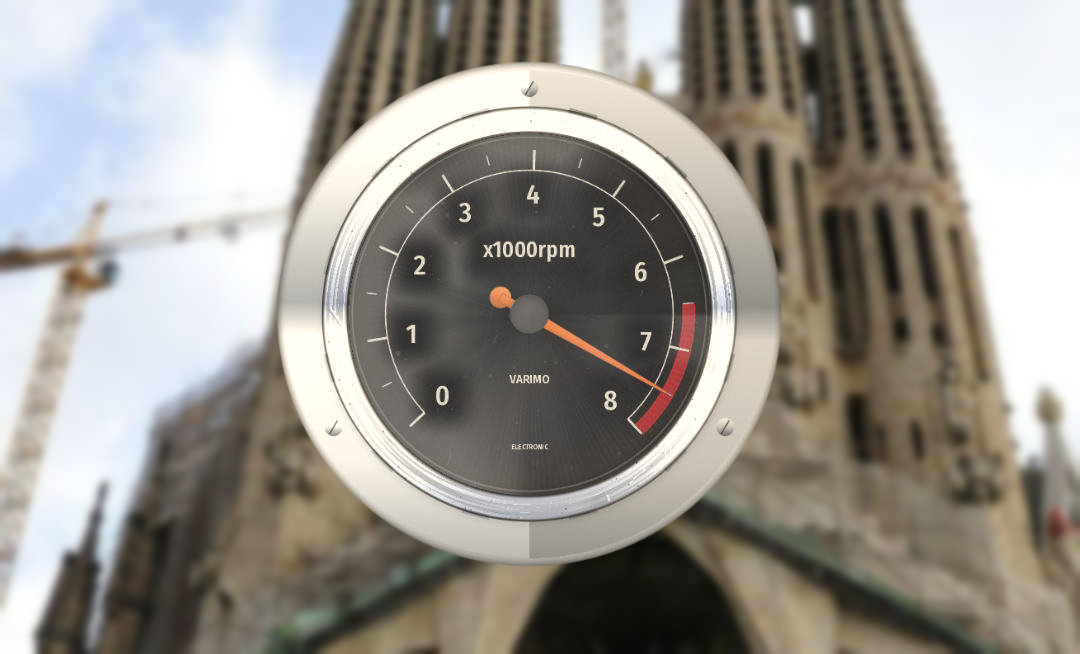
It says 7500 rpm
